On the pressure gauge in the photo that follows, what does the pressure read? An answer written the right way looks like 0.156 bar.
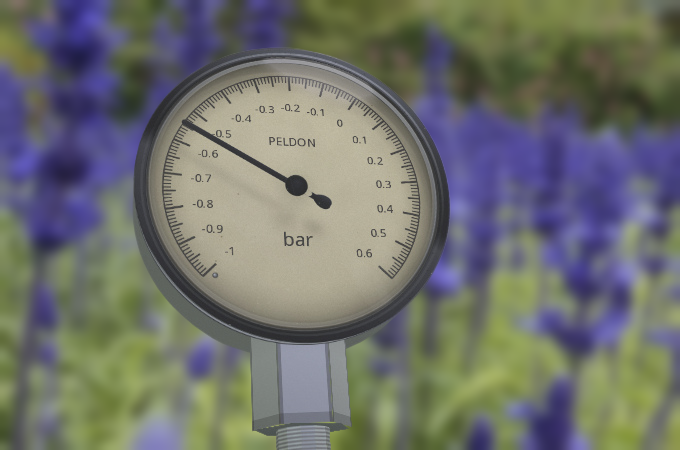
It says -0.55 bar
